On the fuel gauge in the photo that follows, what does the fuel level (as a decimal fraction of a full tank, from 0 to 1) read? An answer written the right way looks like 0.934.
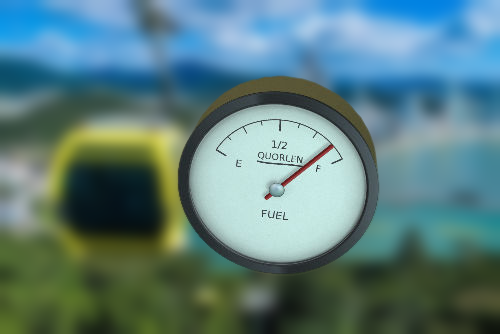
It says 0.875
